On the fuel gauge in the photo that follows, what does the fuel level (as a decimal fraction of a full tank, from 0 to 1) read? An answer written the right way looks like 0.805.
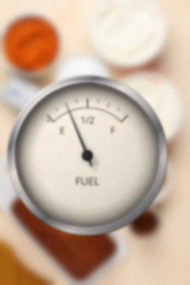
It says 0.25
